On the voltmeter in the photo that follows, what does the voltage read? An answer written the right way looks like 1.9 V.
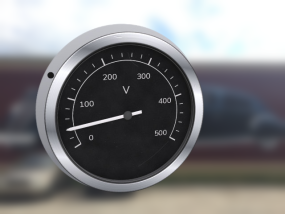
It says 40 V
